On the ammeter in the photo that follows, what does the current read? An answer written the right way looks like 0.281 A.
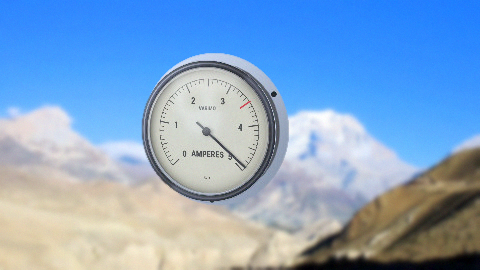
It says 4.9 A
